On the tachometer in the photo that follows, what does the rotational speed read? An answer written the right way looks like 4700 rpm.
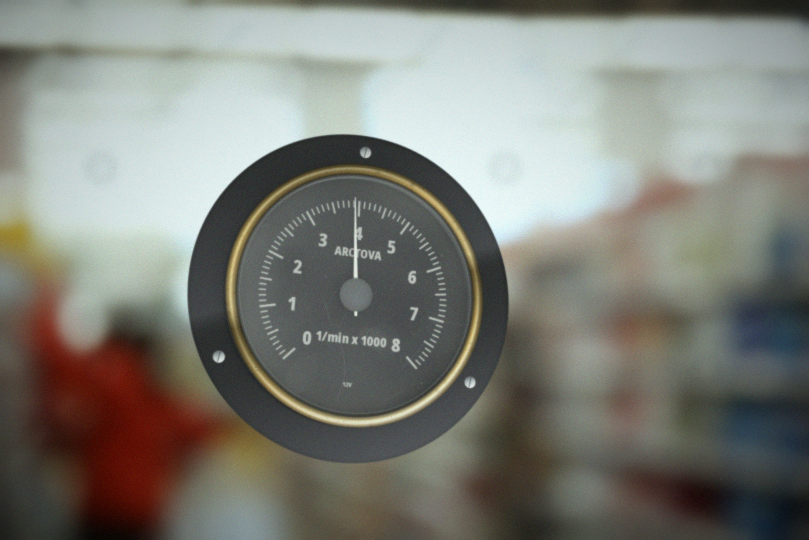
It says 3900 rpm
